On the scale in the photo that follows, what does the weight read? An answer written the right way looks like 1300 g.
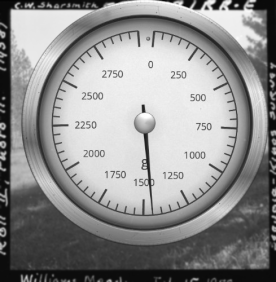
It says 1450 g
